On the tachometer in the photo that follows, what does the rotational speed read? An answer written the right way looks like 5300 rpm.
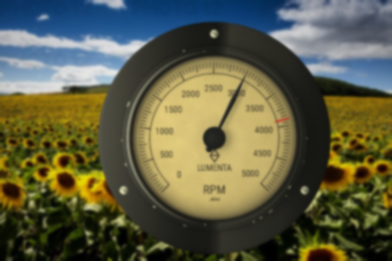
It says 3000 rpm
